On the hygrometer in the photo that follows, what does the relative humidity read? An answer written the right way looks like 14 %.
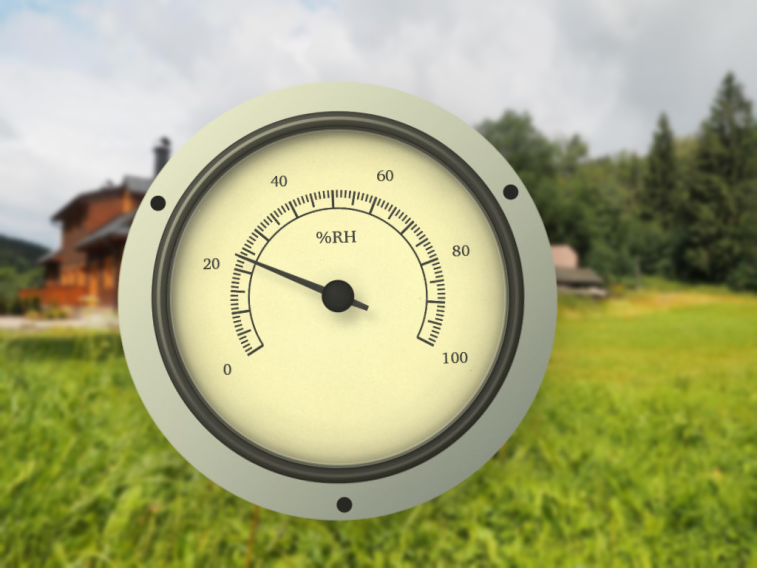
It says 23 %
